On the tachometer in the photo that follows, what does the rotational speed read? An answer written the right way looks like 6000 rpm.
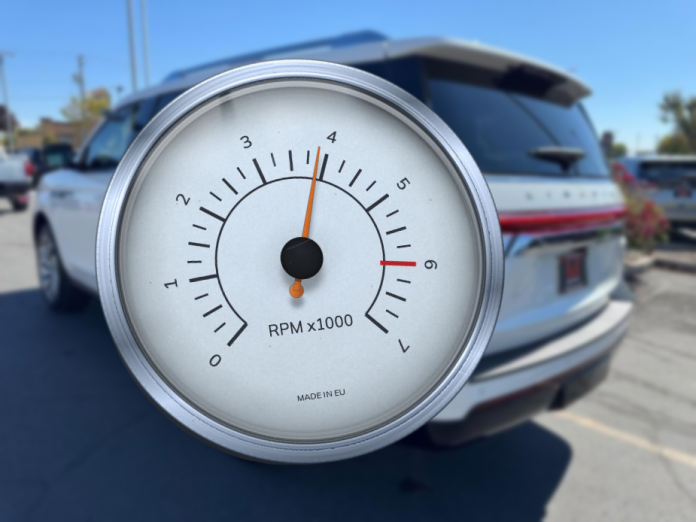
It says 3875 rpm
